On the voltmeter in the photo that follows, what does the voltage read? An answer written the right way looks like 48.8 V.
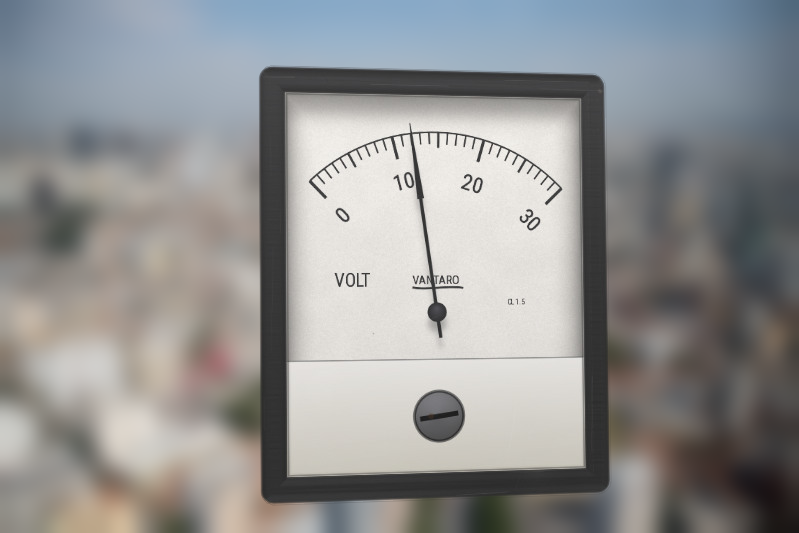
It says 12 V
